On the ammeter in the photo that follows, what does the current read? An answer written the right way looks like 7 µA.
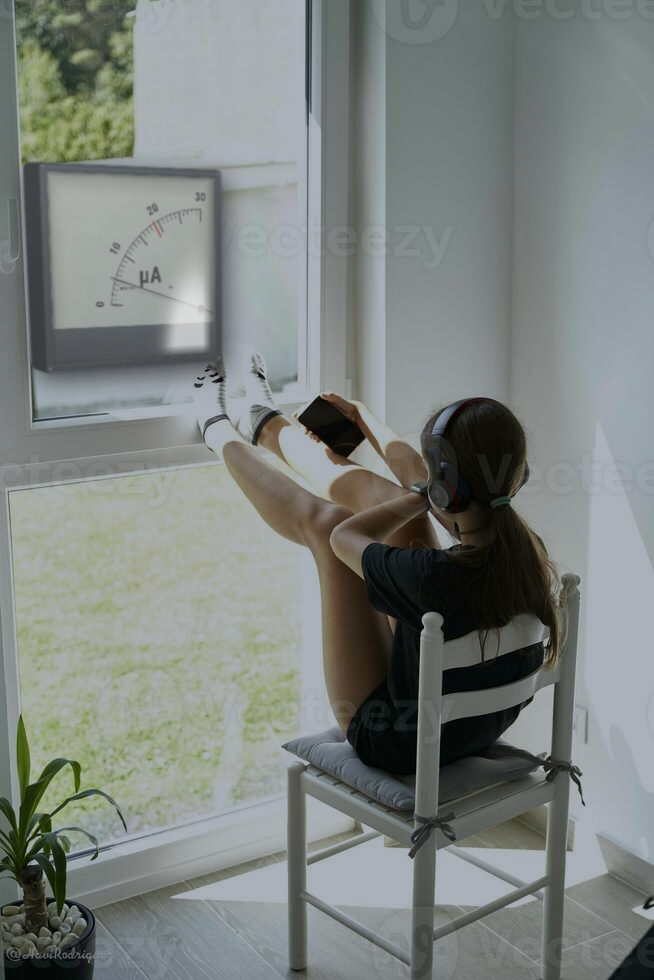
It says 5 µA
